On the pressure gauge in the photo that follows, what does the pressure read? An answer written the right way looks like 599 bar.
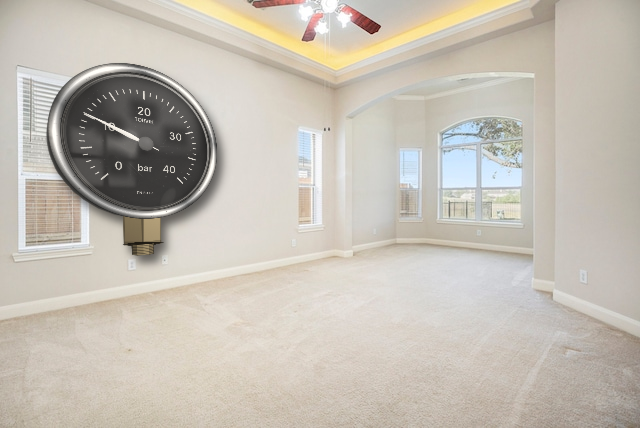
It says 10 bar
